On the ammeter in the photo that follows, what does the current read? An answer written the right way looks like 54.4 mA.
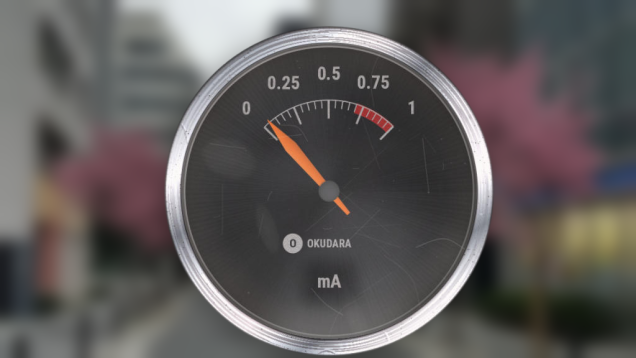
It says 0.05 mA
